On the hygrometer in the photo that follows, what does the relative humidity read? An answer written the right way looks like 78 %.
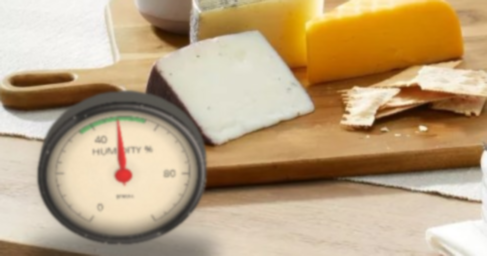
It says 48 %
